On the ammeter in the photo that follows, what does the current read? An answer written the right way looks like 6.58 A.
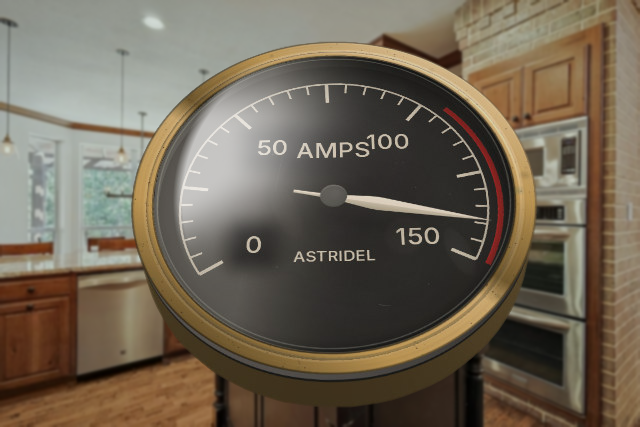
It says 140 A
